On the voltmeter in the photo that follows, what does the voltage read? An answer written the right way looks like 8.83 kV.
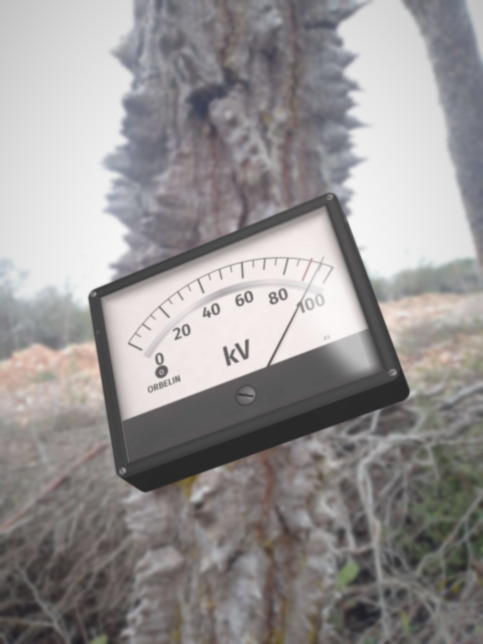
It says 95 kV
